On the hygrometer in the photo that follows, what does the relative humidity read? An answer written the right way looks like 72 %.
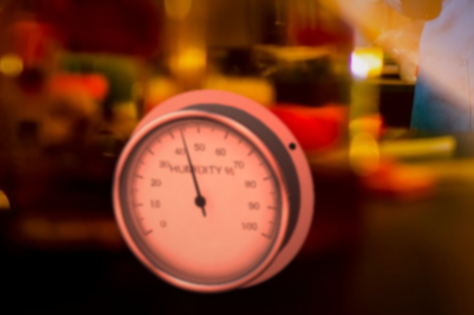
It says 45 %
